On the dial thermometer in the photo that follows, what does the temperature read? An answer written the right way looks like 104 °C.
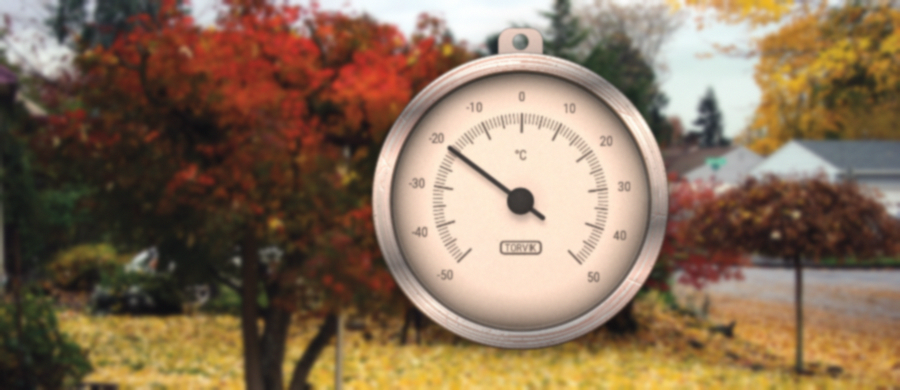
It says -20 °C
